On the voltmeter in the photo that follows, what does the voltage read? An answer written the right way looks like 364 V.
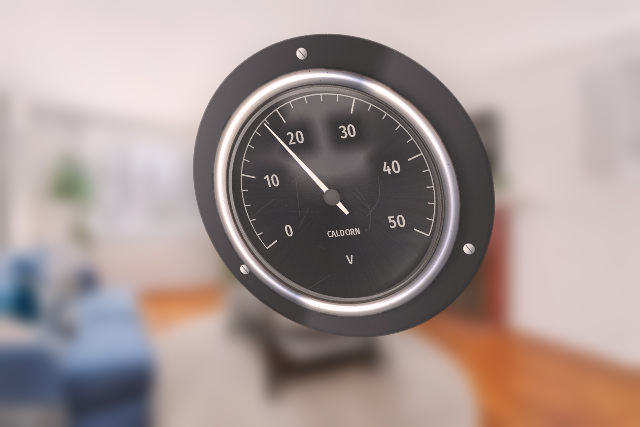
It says 18 V
